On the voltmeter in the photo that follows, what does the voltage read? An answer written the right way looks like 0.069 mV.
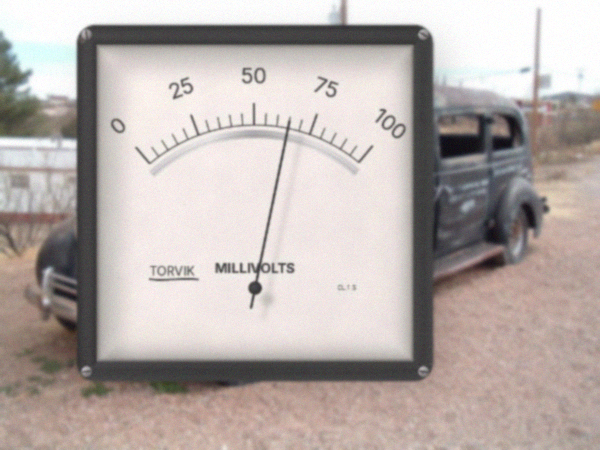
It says 65 mV
